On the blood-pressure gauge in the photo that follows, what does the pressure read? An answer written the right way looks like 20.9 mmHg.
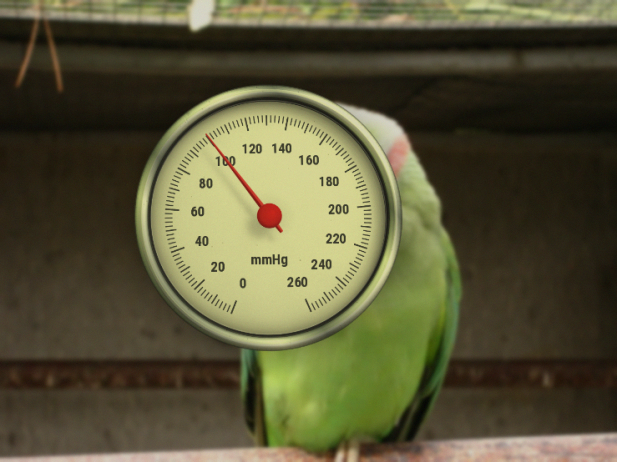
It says 100 mmHg
